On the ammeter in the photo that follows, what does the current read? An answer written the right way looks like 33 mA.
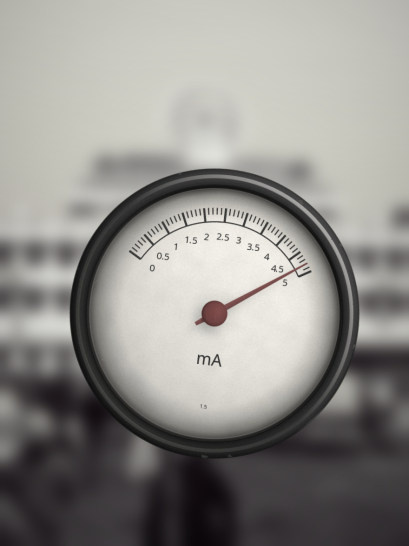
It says 4.8 mA
